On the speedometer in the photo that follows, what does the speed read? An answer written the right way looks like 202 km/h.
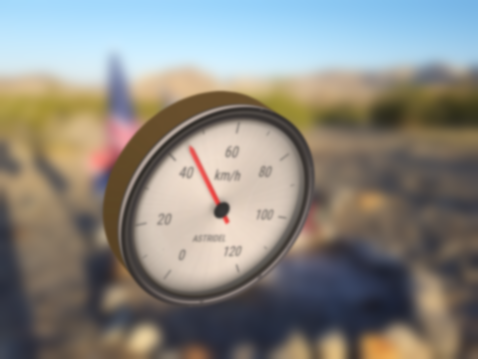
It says 45 km/h
